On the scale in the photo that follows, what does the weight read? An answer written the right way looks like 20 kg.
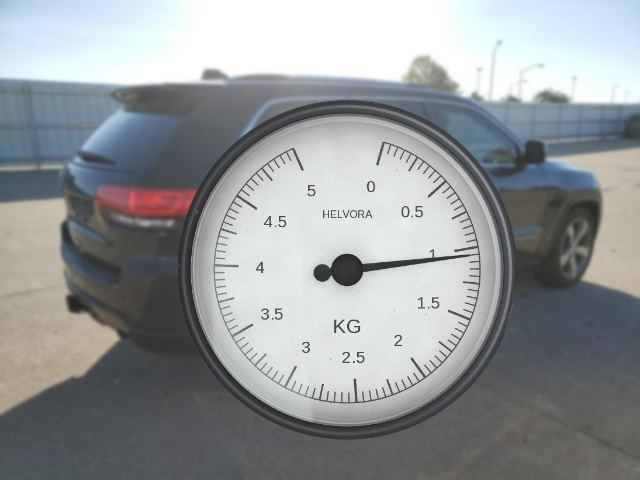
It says 1.05 kg
